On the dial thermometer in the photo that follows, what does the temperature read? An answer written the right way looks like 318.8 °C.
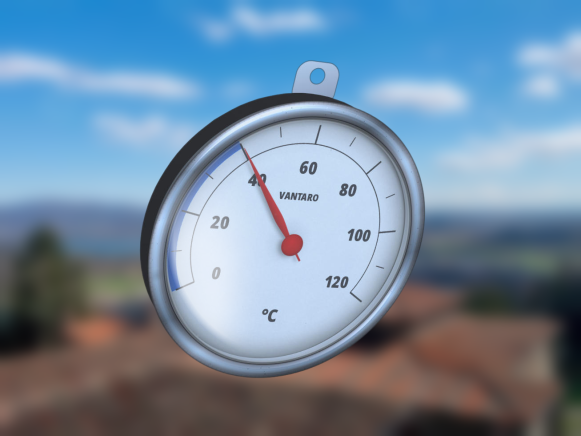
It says 40 °C
